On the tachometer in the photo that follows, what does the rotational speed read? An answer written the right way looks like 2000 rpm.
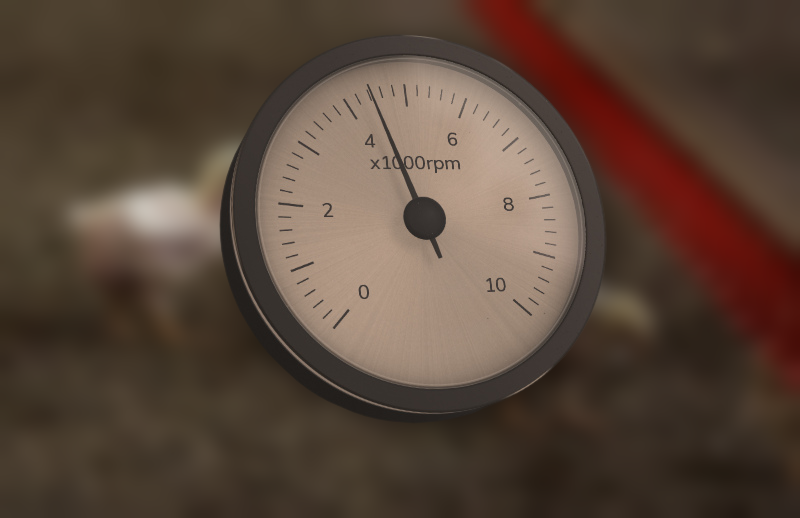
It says 4400 rpm
